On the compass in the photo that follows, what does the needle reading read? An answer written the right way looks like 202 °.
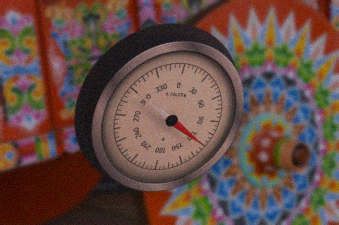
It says 120 °
